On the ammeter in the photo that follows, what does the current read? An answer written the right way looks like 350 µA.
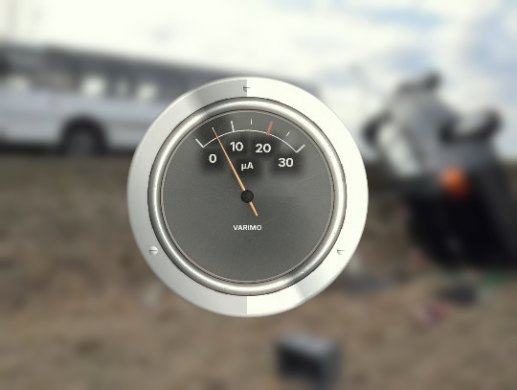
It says 5 µA
